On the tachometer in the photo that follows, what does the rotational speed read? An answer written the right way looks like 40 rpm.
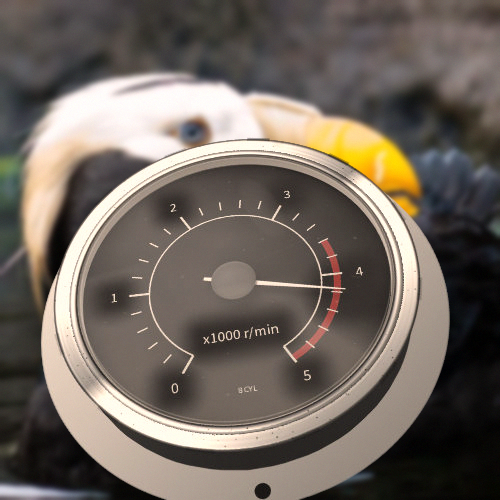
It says 4200 rpm
